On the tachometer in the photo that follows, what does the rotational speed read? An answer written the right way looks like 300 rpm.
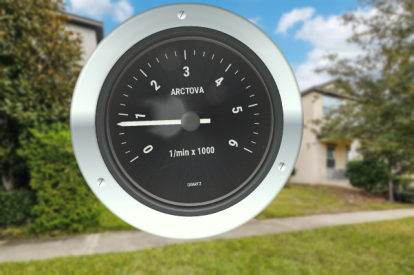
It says 800 rpm
